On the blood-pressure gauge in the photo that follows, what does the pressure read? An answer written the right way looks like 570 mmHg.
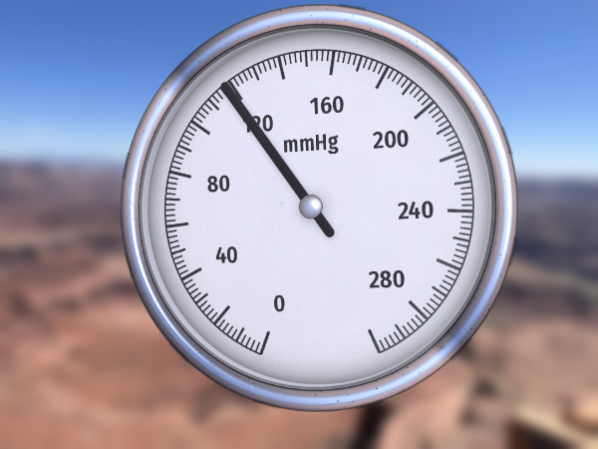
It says 118 mmHg
